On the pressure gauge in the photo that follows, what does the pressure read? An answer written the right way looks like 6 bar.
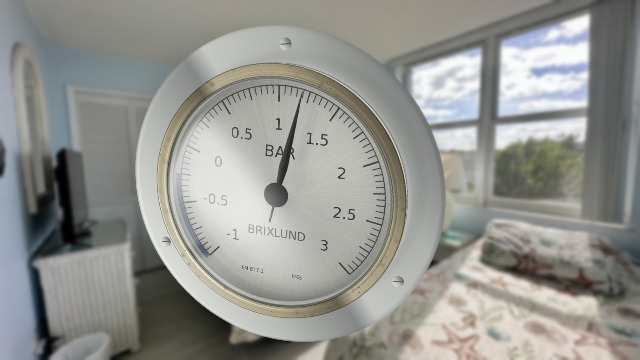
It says 1.2 bar
